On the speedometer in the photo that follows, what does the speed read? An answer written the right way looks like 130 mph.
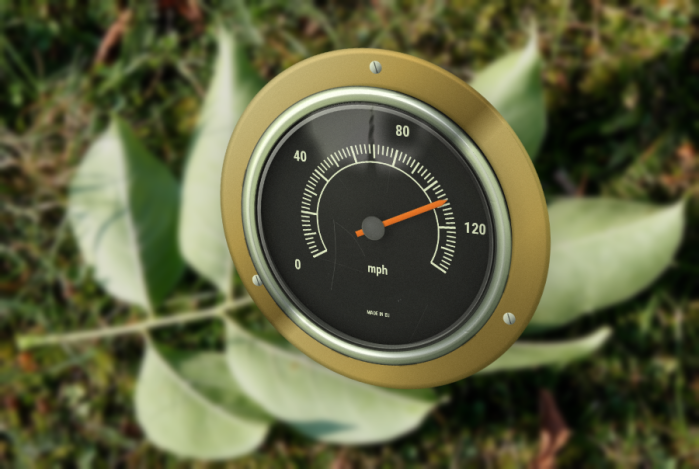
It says 108 mph
